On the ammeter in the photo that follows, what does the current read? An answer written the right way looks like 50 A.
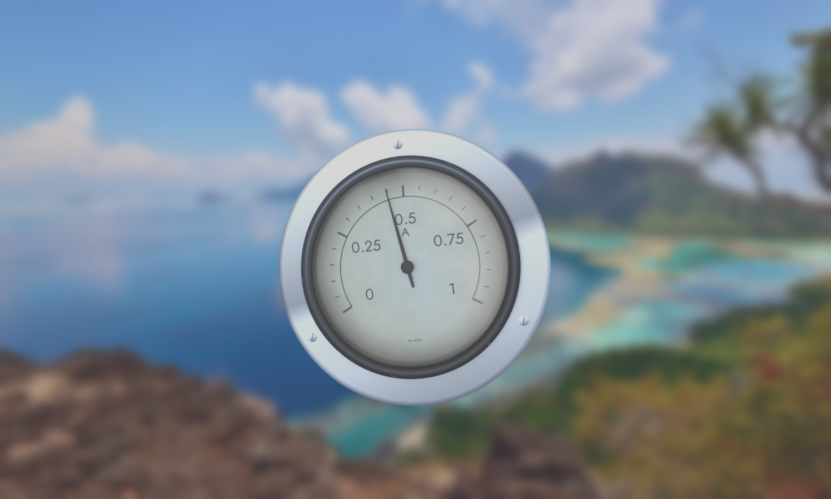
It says 0.45 A
